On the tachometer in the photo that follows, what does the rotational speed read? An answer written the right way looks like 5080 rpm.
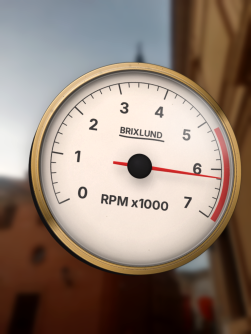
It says 6200 rpm
